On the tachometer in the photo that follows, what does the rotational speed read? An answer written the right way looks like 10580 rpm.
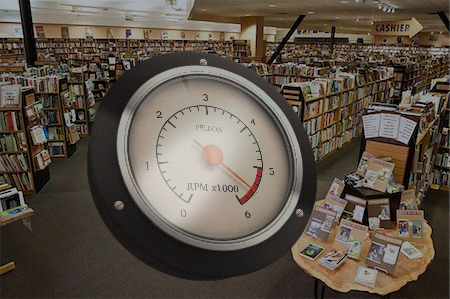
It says 5600 rpm
